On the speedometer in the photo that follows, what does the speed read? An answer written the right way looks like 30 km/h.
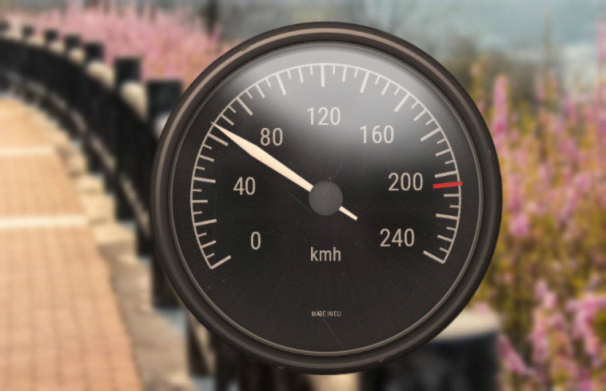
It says 65 km/h
